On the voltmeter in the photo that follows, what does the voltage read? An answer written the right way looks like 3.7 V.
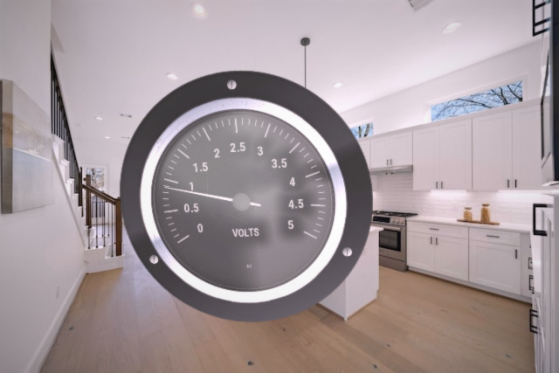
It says 0.9 V
